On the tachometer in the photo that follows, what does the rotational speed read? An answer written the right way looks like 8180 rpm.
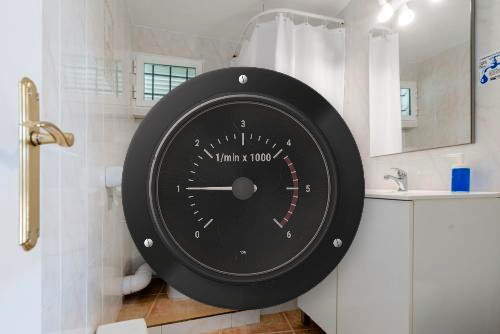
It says 1000 rpm
